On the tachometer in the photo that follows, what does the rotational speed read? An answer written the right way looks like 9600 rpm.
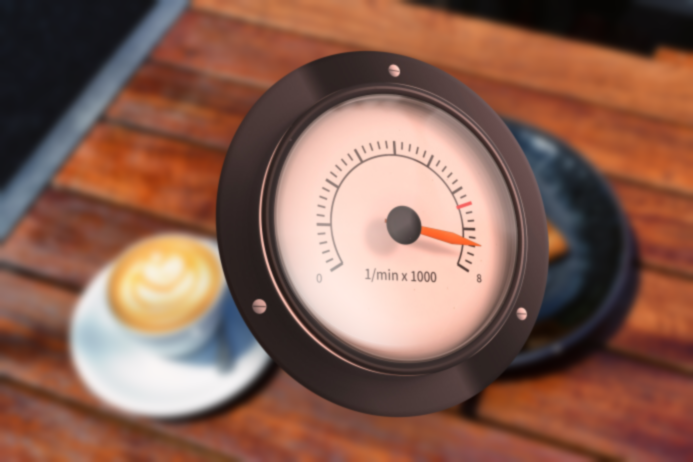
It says 7400 rpm
